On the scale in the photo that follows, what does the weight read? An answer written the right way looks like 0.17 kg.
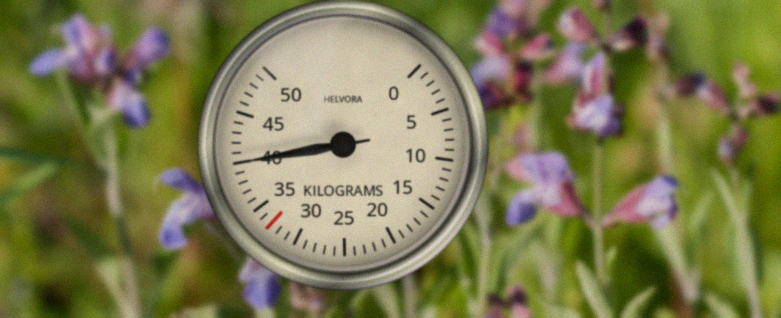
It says 40 kg
